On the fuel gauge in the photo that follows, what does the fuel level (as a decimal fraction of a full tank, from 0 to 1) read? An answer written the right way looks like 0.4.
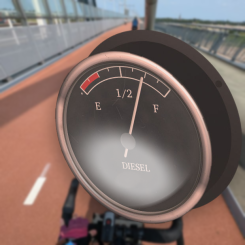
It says 0.75
